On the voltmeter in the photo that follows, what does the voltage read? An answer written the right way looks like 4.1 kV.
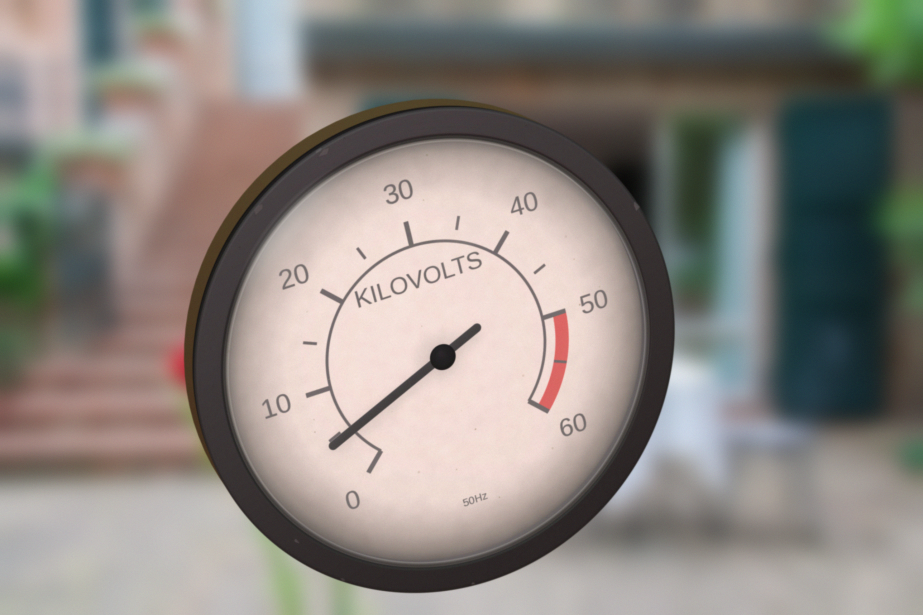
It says 5 kV
